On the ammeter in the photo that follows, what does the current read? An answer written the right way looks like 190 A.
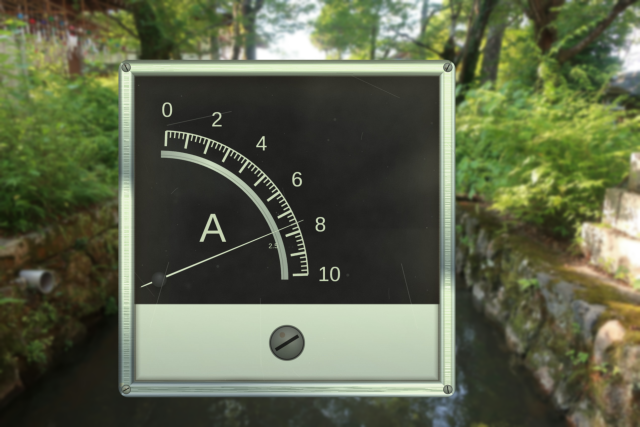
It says 7.6 A
